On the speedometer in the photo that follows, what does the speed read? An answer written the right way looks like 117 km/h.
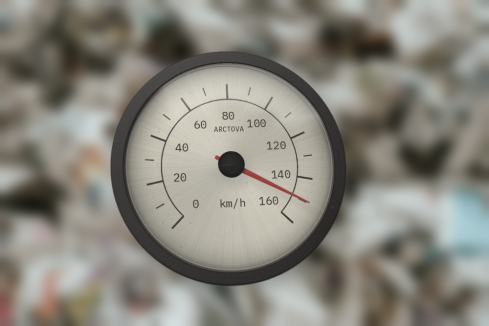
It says 150 km/h
